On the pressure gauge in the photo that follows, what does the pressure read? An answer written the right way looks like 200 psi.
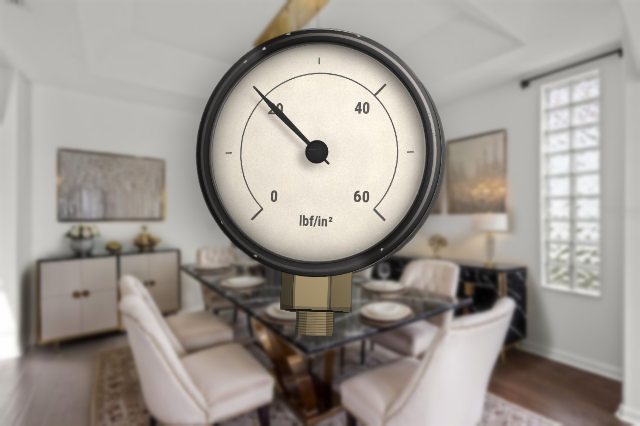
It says 20 psi
